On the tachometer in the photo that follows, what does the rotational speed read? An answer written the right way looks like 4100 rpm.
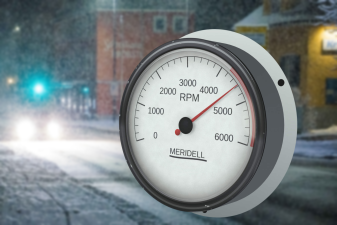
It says 4600 rpm
